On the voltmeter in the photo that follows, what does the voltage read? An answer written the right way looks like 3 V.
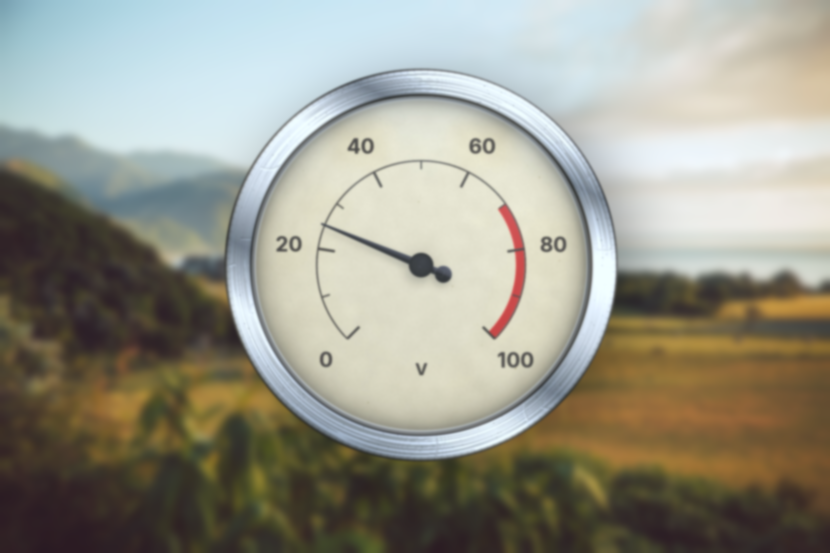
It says 25 V
